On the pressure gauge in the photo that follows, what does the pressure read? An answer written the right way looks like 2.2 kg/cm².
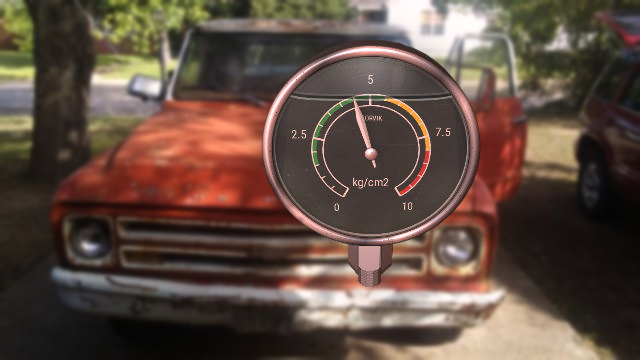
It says 4.5 kg/cm²
